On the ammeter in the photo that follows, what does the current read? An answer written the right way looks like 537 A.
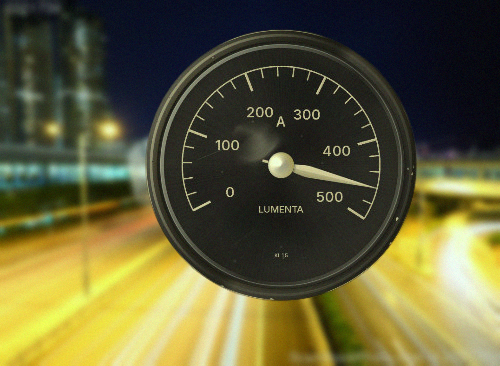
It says 460 A
